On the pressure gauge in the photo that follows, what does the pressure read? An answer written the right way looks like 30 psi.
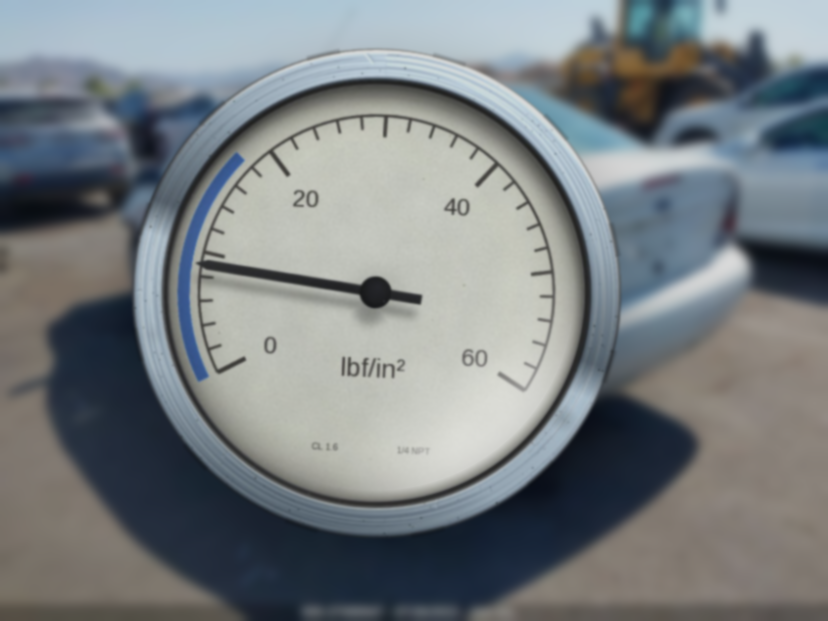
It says 9 psi
